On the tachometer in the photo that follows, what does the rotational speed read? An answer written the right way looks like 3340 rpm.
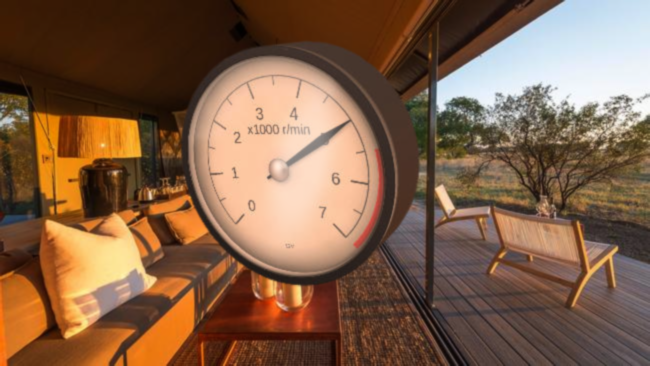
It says 5000 rpm
